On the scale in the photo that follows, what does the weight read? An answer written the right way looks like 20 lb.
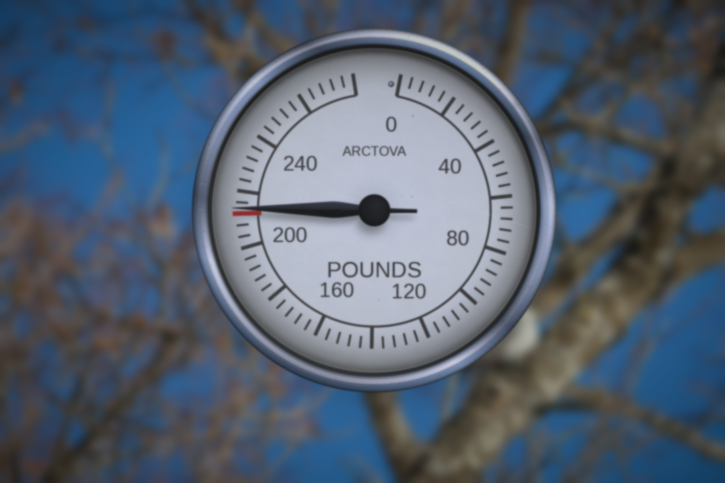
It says 214 lb
